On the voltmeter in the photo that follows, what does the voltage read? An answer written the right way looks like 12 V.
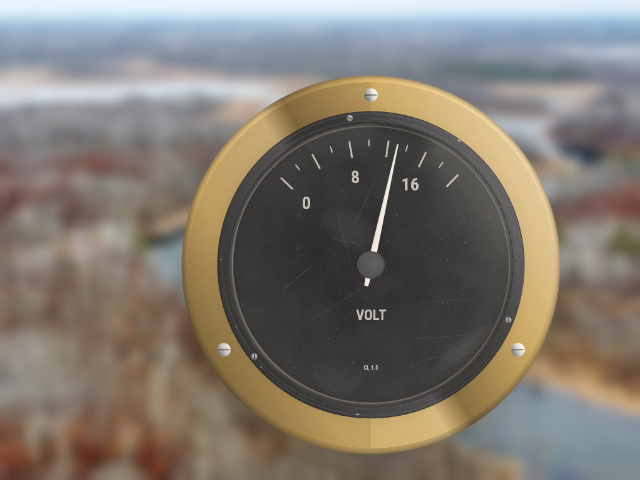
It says 13 V
